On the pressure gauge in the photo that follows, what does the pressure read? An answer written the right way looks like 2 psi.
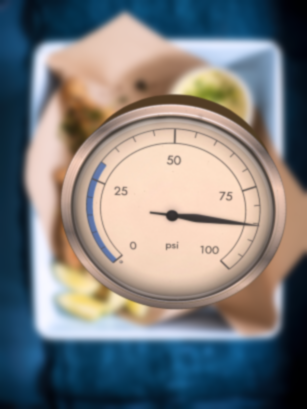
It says 85 psi
